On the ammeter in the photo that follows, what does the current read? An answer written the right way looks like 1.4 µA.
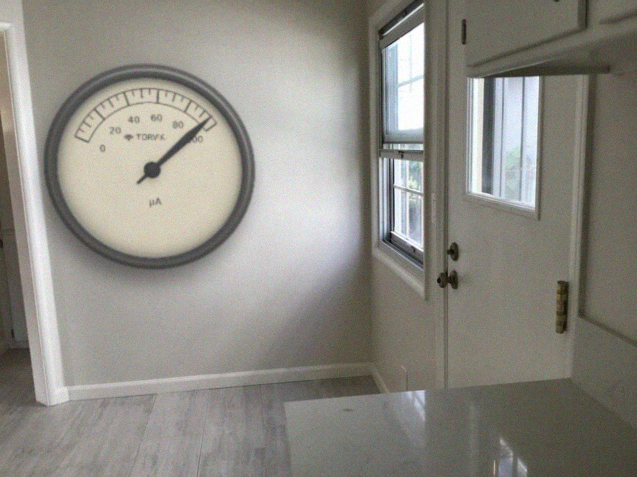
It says 95 µA
